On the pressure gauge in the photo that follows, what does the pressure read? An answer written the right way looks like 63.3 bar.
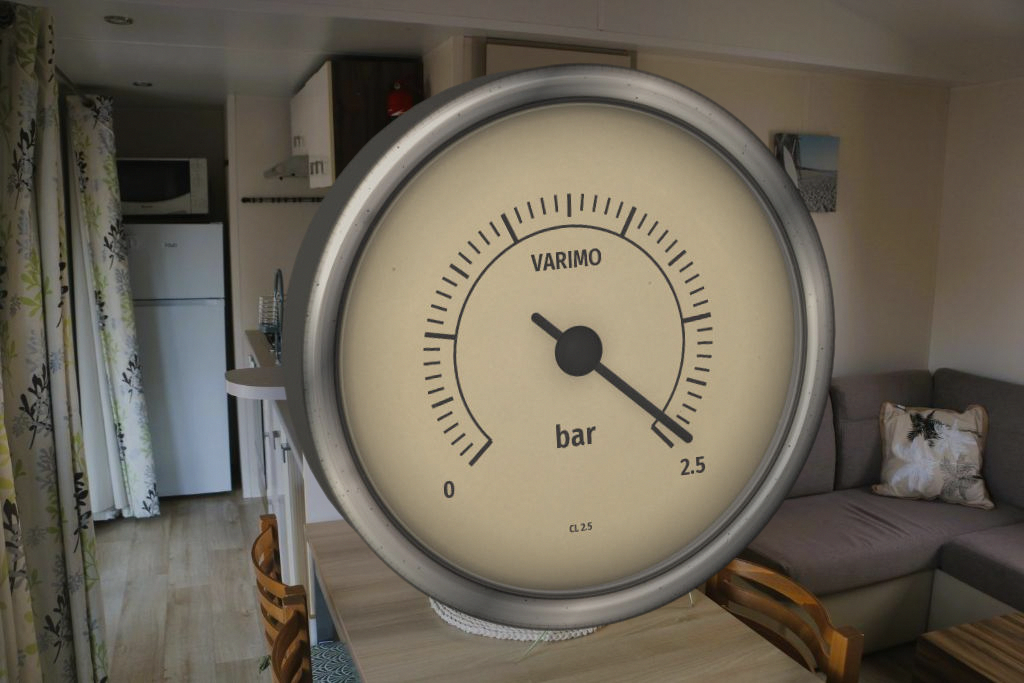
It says 2.45 bar
